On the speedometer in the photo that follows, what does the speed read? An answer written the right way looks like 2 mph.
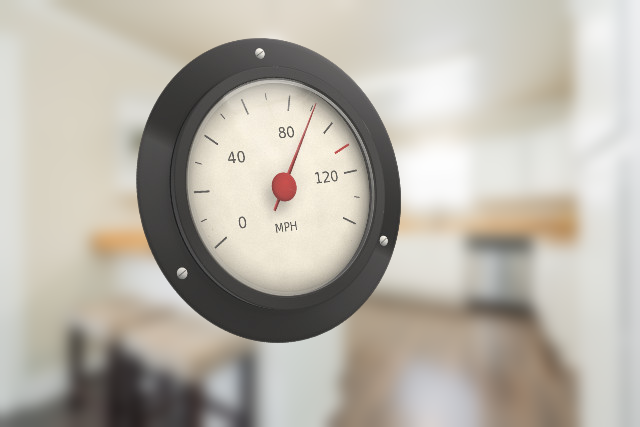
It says 90 mph
